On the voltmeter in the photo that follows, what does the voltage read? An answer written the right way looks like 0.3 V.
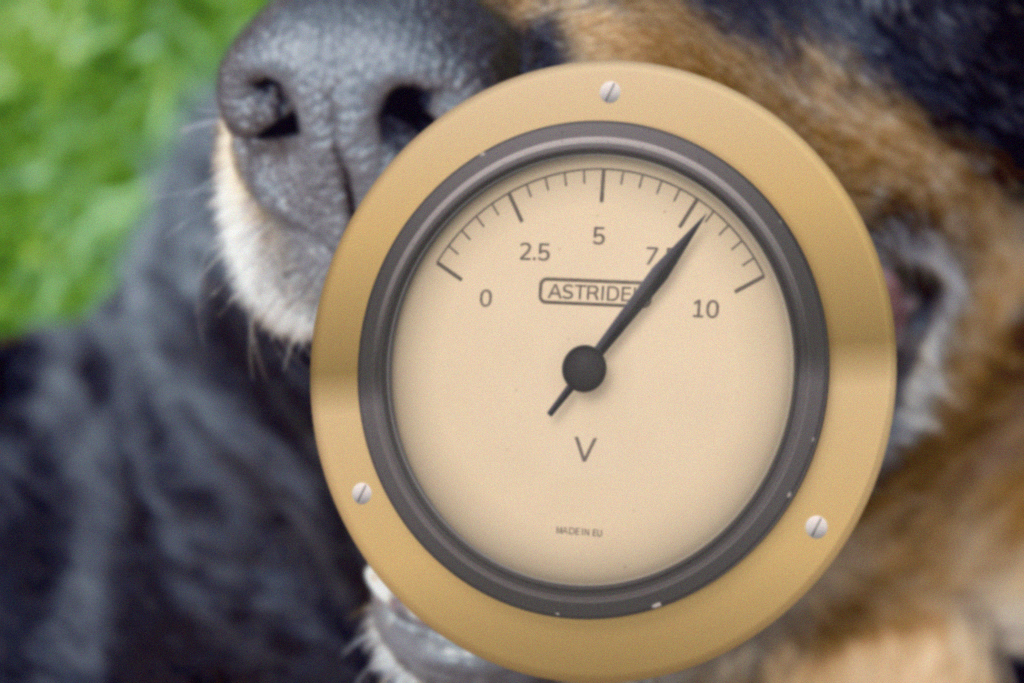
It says 8 V
